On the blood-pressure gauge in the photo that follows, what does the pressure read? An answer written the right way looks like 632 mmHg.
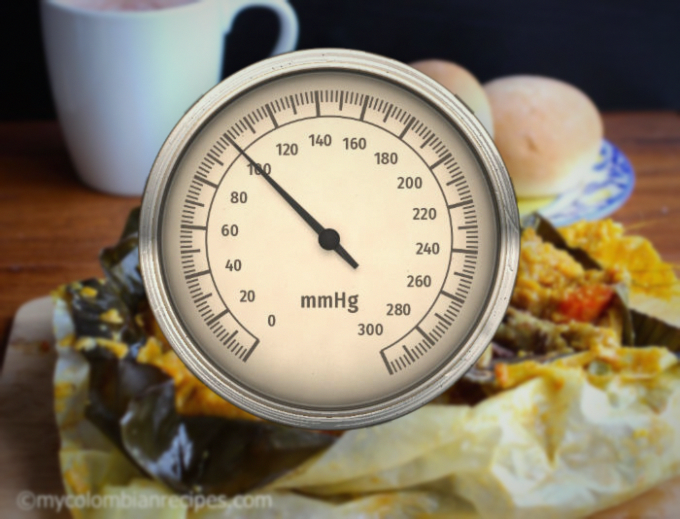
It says 100 mmHg
